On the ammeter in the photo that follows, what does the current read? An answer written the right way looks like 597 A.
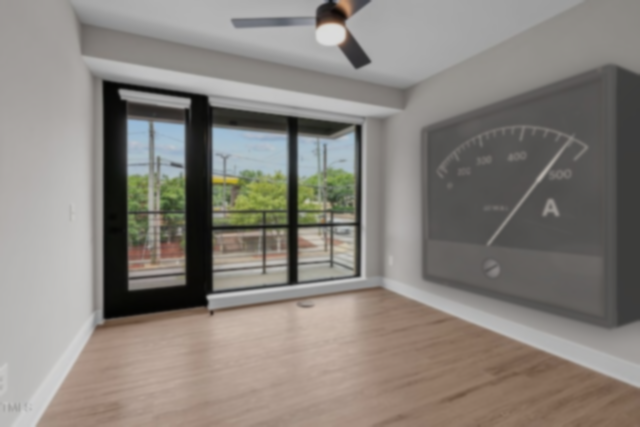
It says 480 A
